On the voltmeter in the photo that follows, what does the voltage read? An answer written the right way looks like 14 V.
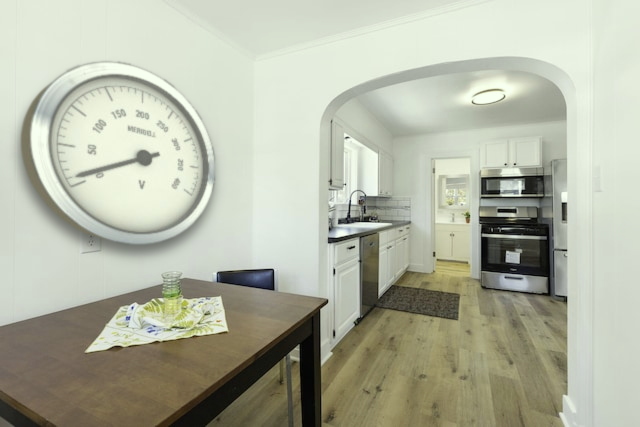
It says 10 V
